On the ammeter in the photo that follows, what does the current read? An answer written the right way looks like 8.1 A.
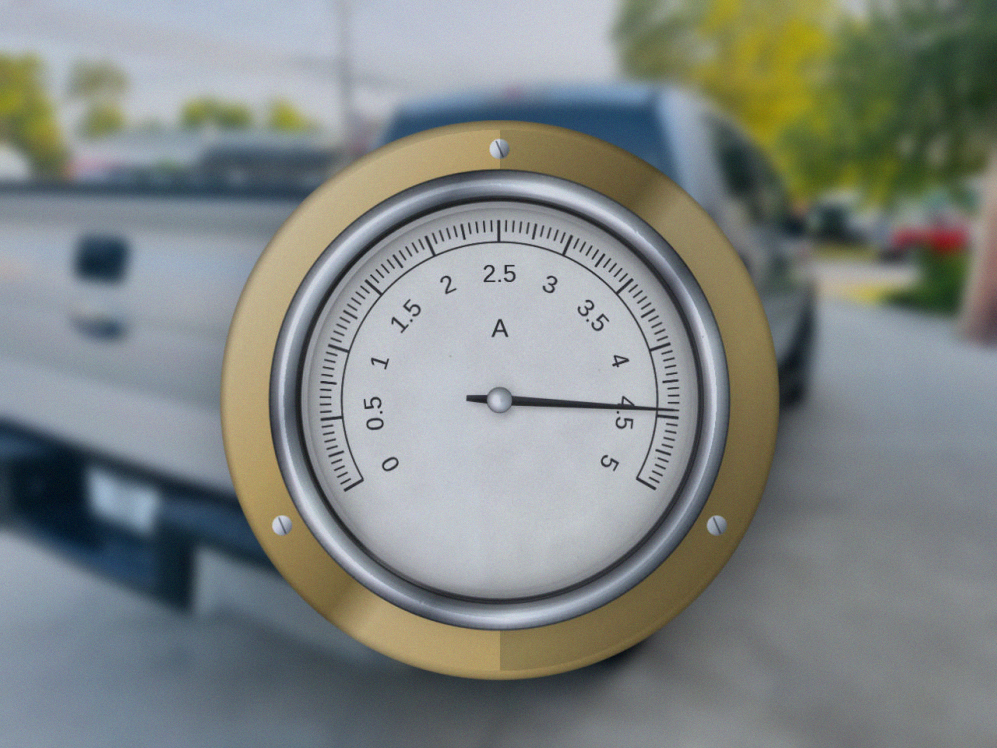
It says 4.45 A
